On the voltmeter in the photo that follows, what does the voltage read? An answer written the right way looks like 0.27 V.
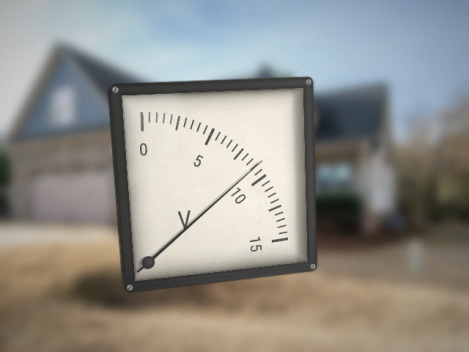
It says 9 V
